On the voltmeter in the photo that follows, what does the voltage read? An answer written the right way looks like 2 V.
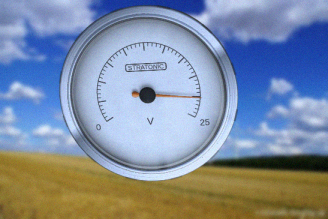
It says 22.5 V
